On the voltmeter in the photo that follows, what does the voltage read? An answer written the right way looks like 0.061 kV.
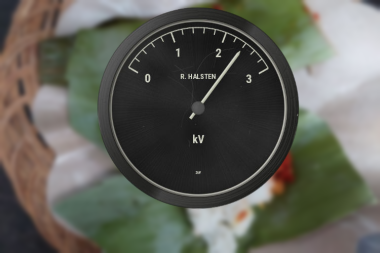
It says 2.4 kV
